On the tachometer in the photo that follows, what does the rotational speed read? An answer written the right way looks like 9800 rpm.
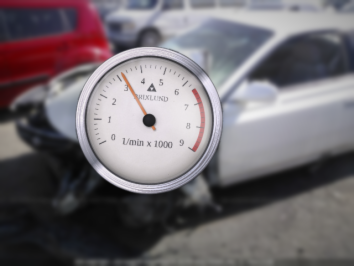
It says 3200 rpm
